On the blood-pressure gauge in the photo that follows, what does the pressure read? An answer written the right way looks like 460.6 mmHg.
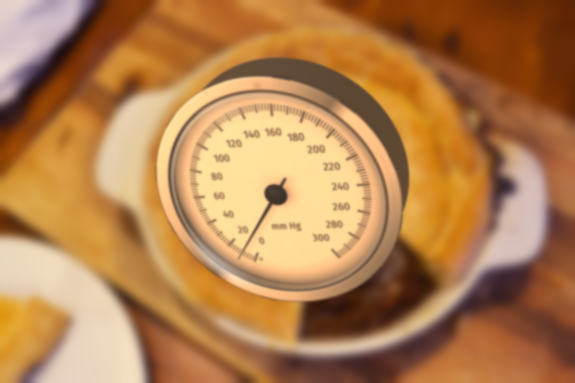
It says 10 mmHg
